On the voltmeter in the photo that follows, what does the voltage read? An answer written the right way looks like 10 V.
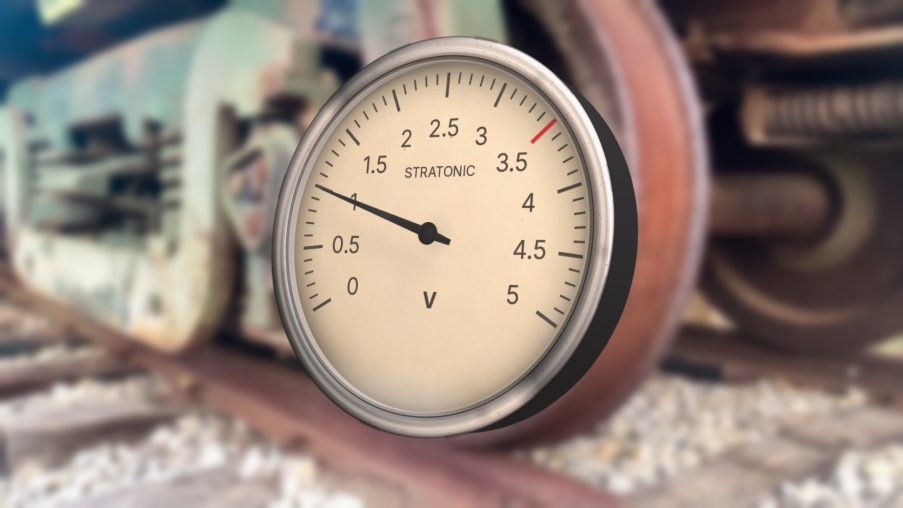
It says 1 V
